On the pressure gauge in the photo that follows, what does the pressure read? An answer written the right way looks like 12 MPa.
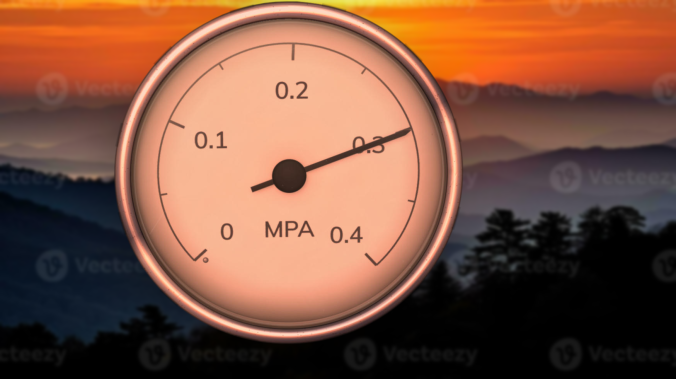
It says 0.3 MPa
